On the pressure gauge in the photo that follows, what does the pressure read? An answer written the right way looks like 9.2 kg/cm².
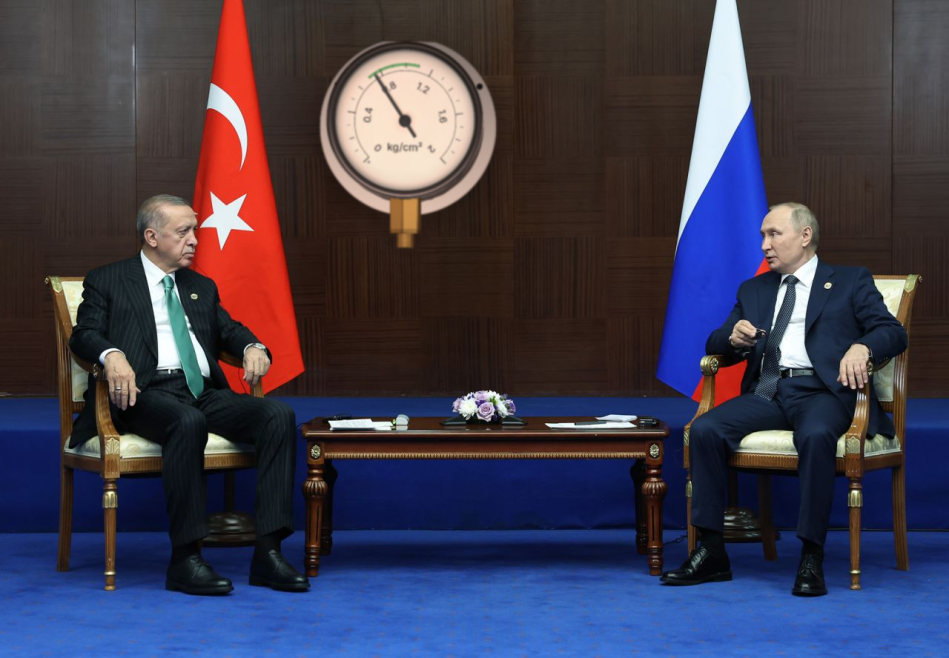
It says 0.75 kg/cm²
